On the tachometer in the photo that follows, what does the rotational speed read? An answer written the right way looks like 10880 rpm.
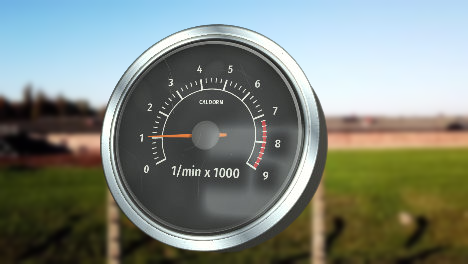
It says 1000 rpm
